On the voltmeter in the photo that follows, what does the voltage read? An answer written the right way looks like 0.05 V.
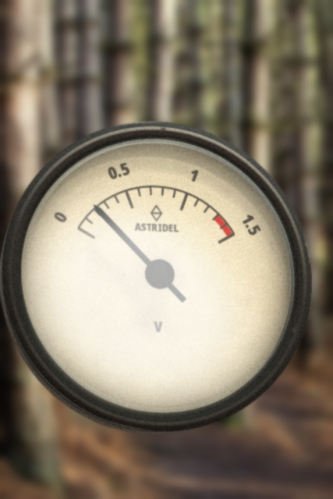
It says 0.2 V
